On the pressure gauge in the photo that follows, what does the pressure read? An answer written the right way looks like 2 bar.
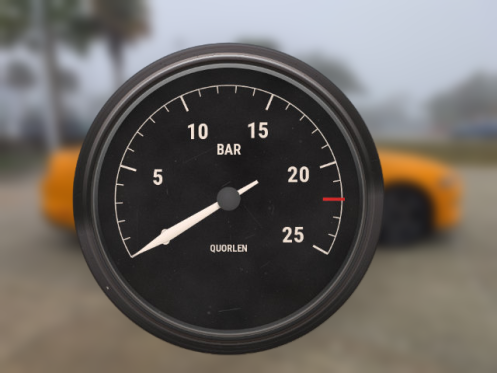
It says 0 bar
